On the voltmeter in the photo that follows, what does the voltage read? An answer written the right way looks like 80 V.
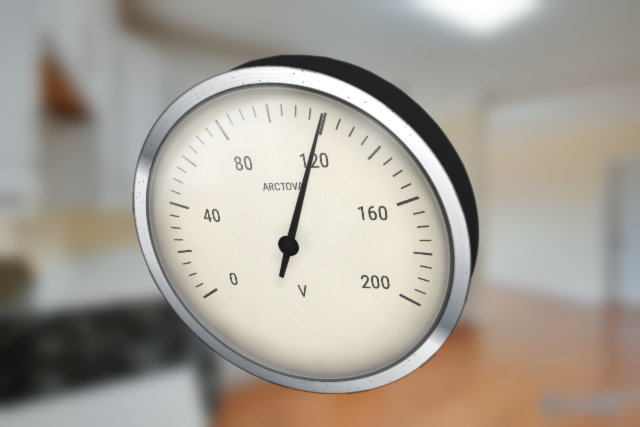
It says 120 V
